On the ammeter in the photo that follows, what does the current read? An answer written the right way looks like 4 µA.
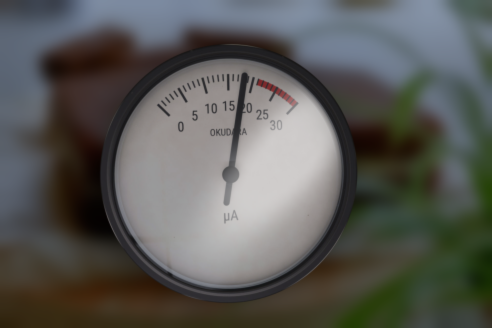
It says 18 µA
